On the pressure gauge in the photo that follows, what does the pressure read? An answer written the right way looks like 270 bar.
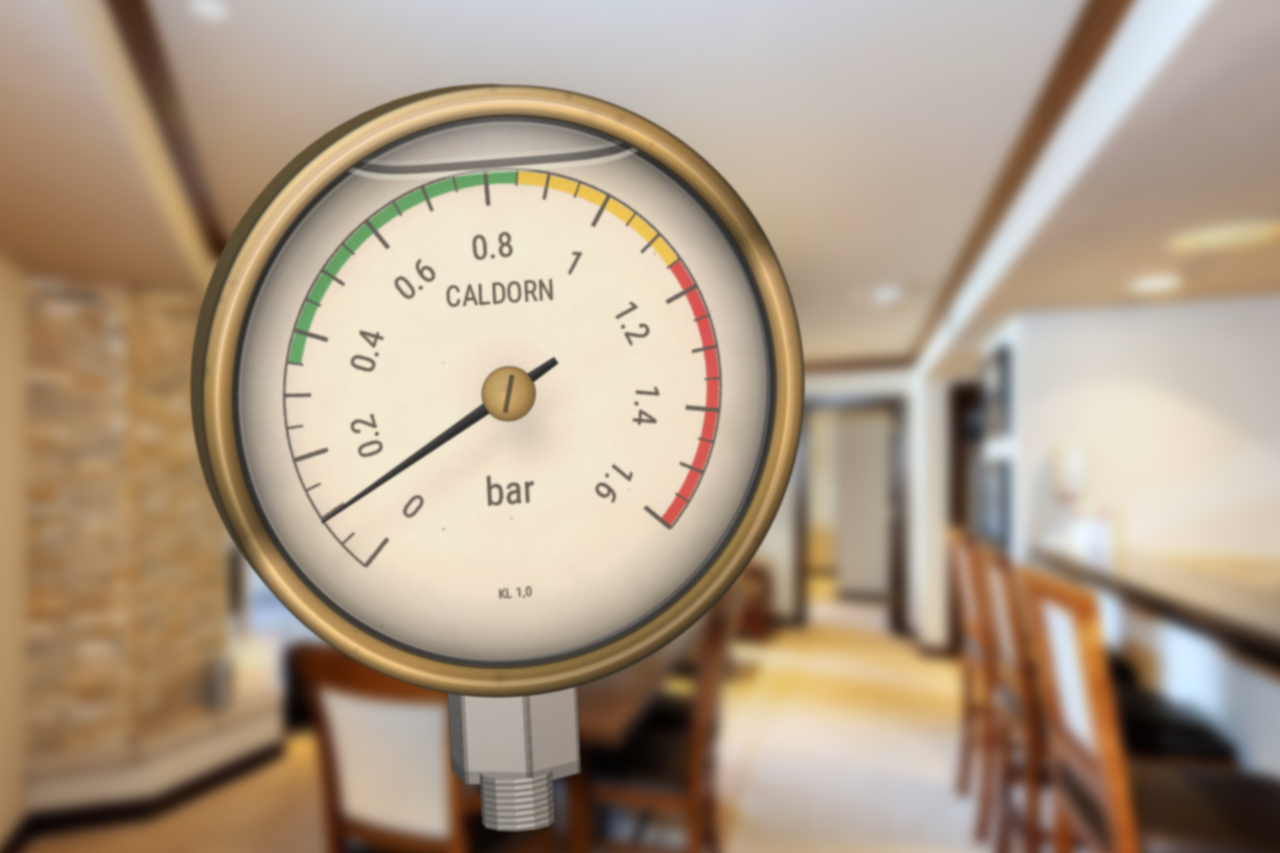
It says 0.1 bar
